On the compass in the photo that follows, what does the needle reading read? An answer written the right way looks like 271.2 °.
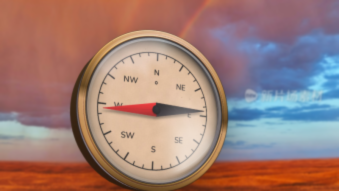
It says 265 °
